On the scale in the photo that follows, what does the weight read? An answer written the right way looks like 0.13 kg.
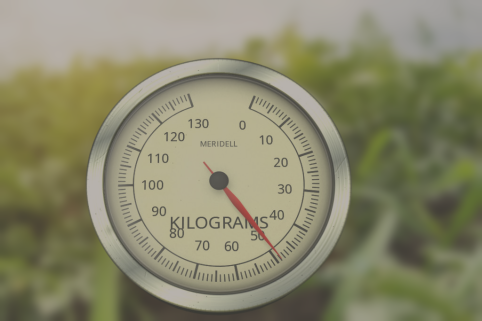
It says 49 kg
